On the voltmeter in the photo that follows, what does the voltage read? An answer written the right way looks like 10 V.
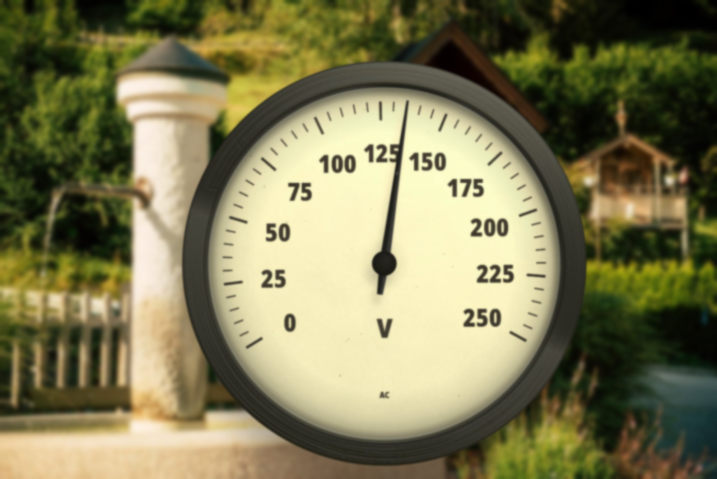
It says 135 V
